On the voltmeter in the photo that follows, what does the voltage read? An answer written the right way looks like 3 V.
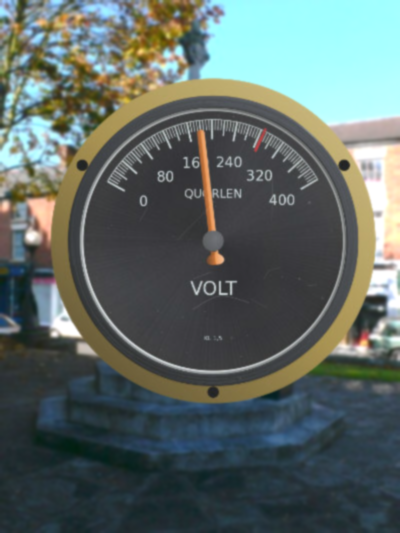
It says 180 V
